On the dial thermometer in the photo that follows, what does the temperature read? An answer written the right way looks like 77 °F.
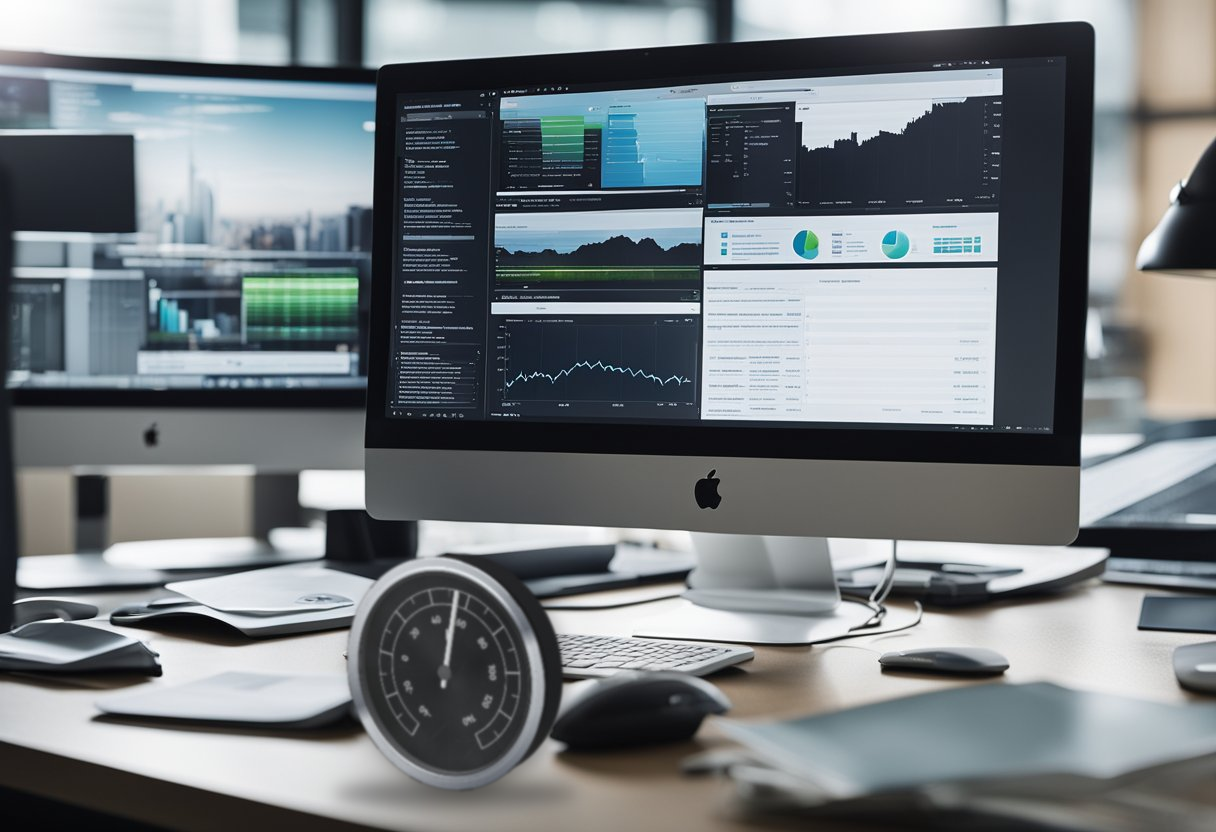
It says 55 °F
